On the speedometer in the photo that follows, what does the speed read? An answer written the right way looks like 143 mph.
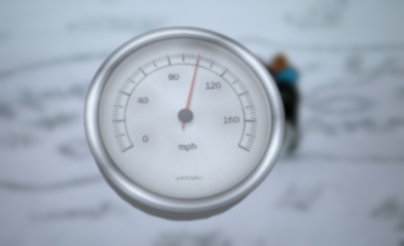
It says 100 mph
